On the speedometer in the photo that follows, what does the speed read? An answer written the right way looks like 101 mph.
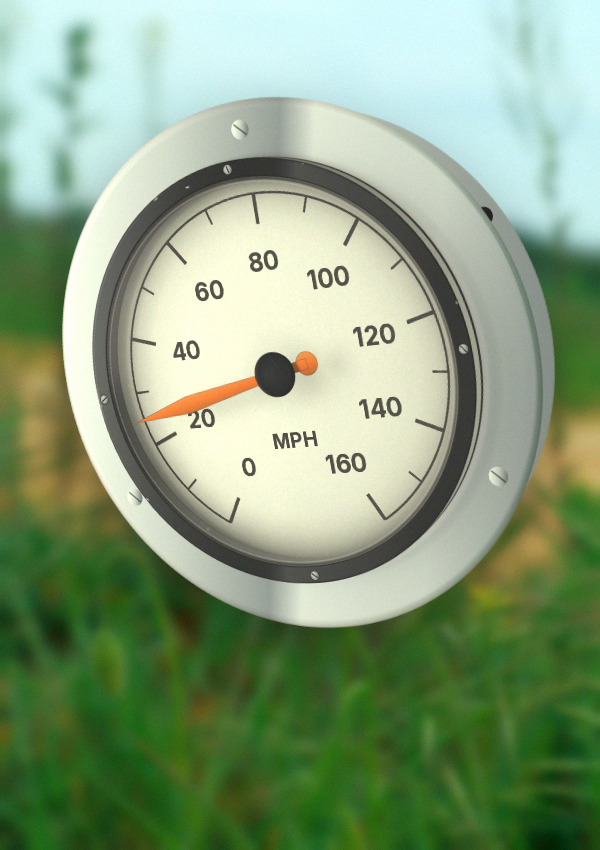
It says 25 mph
